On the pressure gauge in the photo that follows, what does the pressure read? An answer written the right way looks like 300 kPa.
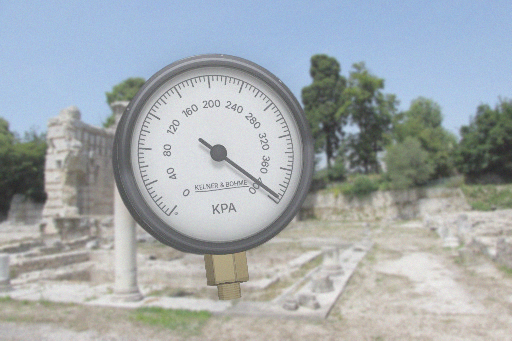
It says 395 kPa
